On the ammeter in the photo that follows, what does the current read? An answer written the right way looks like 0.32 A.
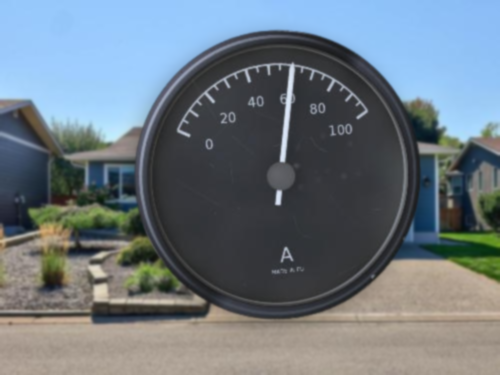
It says 60 A
